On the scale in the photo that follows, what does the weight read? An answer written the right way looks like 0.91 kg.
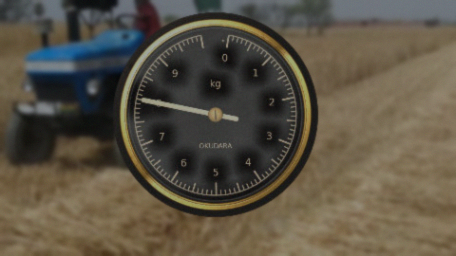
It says 8 kg
